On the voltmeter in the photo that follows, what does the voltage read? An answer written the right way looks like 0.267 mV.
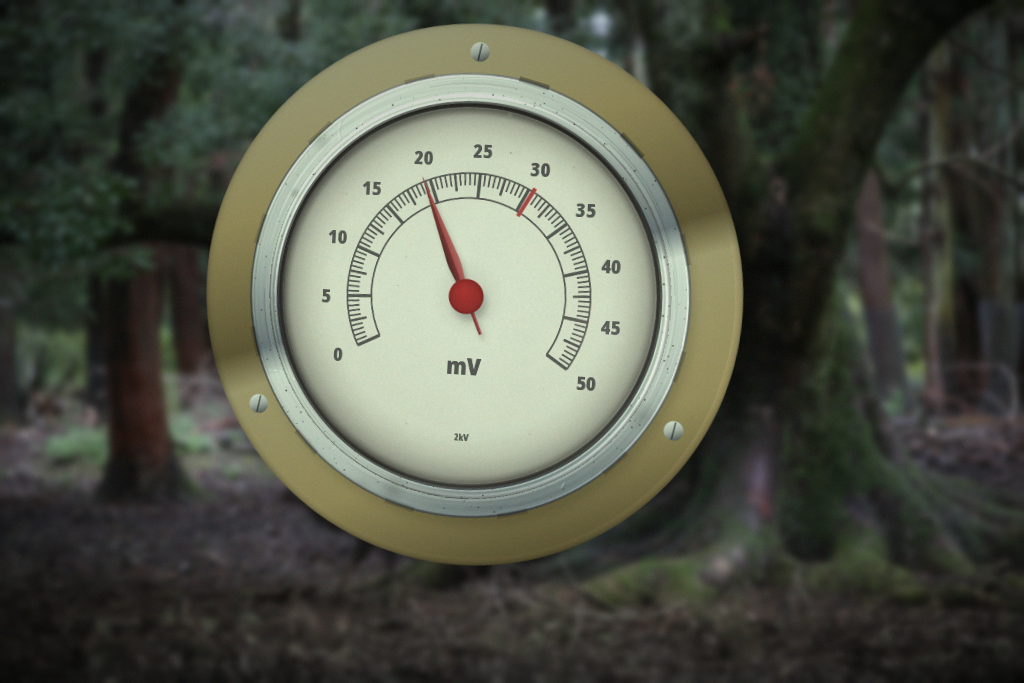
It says 19.5 mV
